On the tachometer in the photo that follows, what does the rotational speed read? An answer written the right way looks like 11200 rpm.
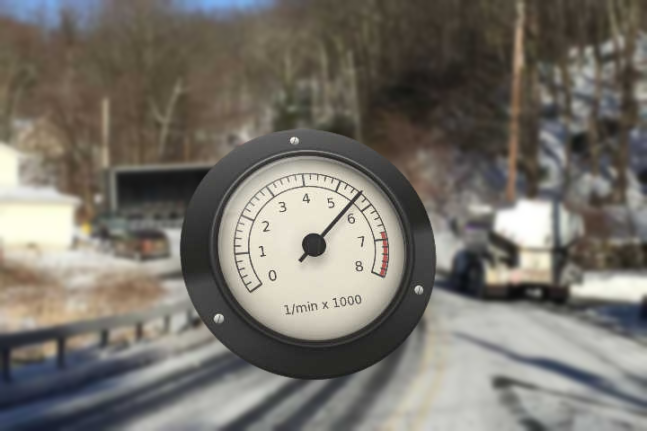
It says 5600 rpm
